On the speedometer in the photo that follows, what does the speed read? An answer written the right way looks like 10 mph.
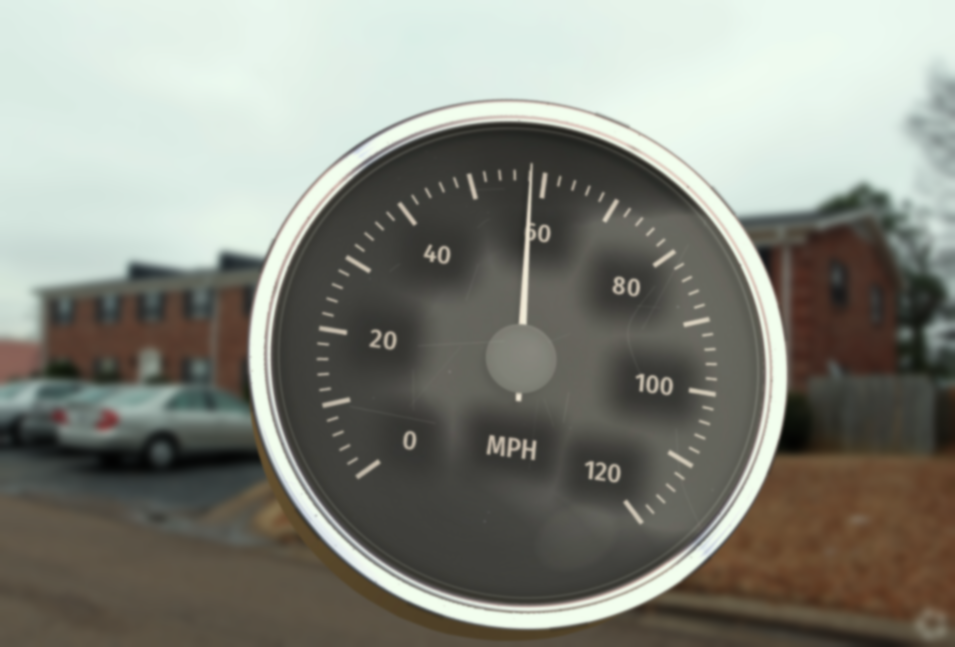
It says 58 mph
